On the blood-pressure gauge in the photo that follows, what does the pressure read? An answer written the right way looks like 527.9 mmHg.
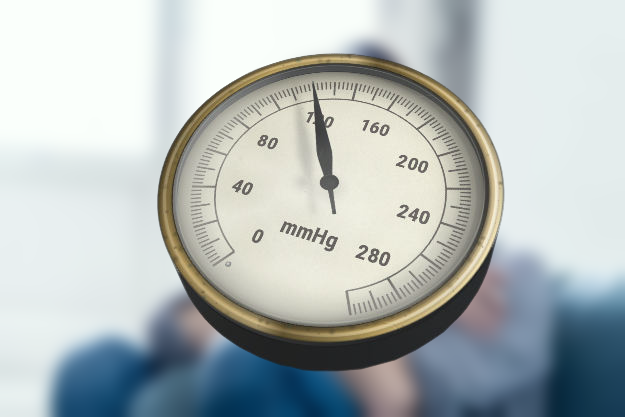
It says 120 mmHg
